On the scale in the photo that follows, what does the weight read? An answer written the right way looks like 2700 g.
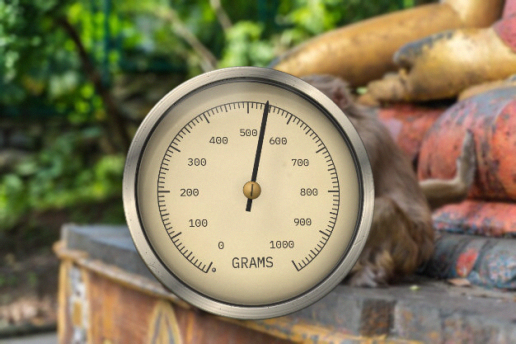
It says 540 g
